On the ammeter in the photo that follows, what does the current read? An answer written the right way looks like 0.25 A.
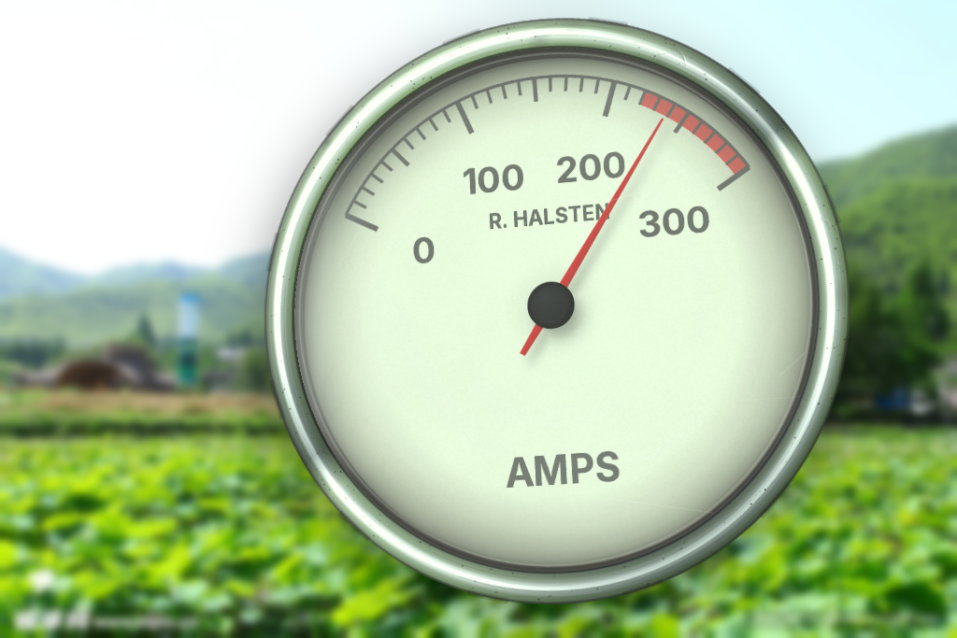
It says 240 A
